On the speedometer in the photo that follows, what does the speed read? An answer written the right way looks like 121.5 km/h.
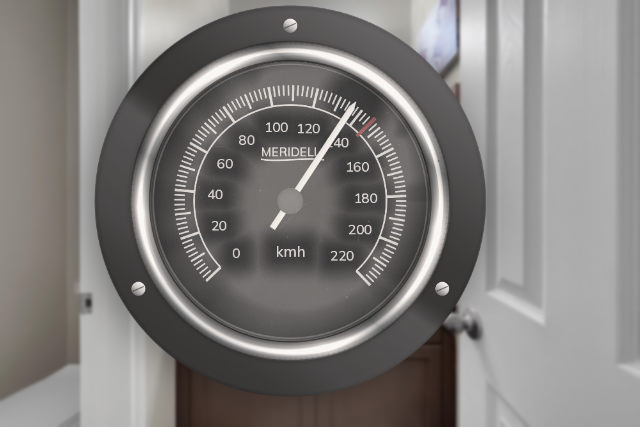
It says 136 km/h
